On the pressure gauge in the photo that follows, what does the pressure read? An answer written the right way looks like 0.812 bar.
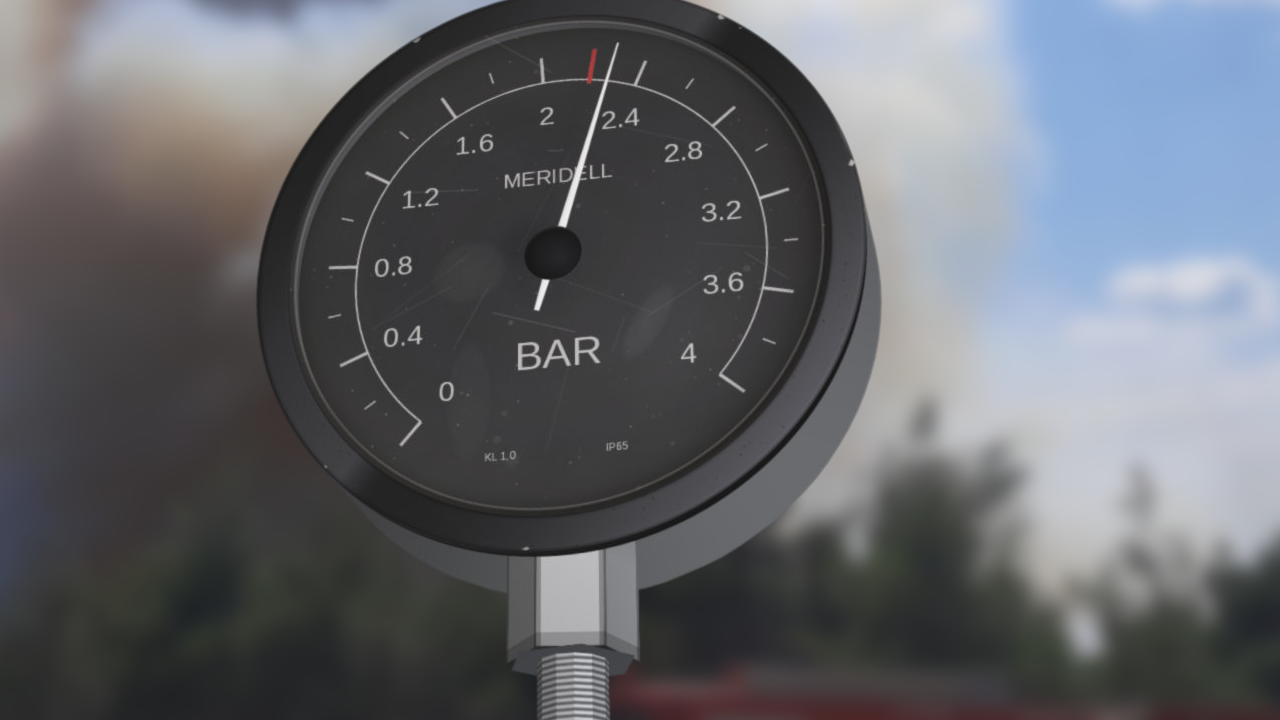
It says 2.3 bar
